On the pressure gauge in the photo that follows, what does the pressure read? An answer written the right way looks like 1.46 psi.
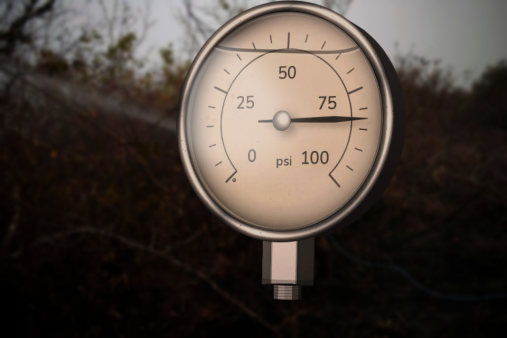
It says 82.5 psi
